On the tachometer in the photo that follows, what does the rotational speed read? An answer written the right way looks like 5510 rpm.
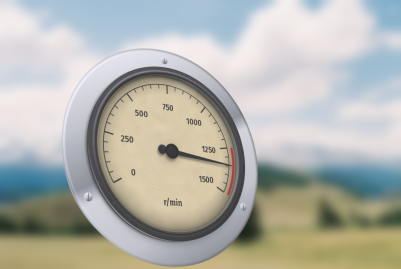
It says 1350 rpm
